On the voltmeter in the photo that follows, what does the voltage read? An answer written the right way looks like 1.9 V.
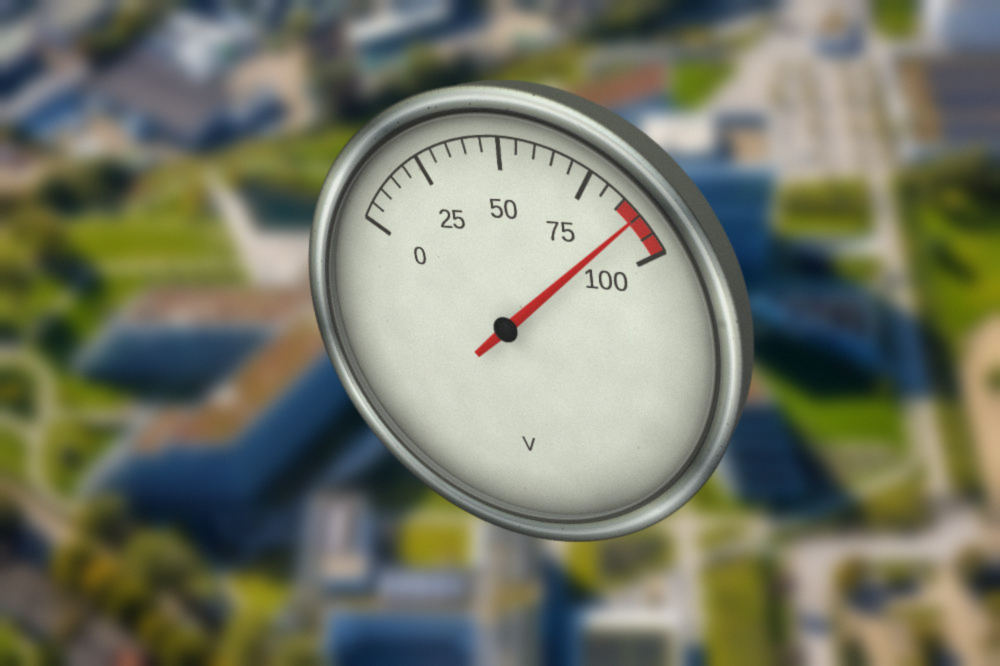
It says 90 V
